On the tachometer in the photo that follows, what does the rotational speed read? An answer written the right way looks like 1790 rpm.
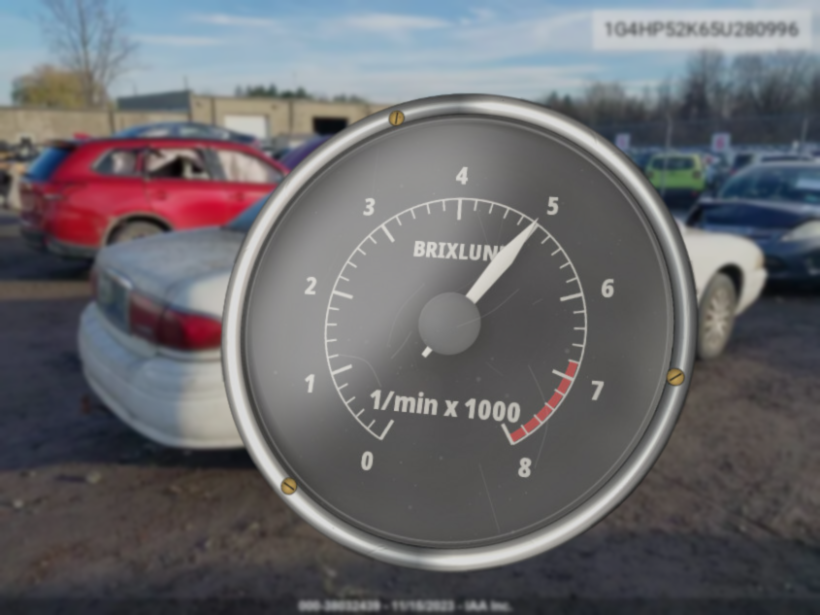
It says 5000 rpm
